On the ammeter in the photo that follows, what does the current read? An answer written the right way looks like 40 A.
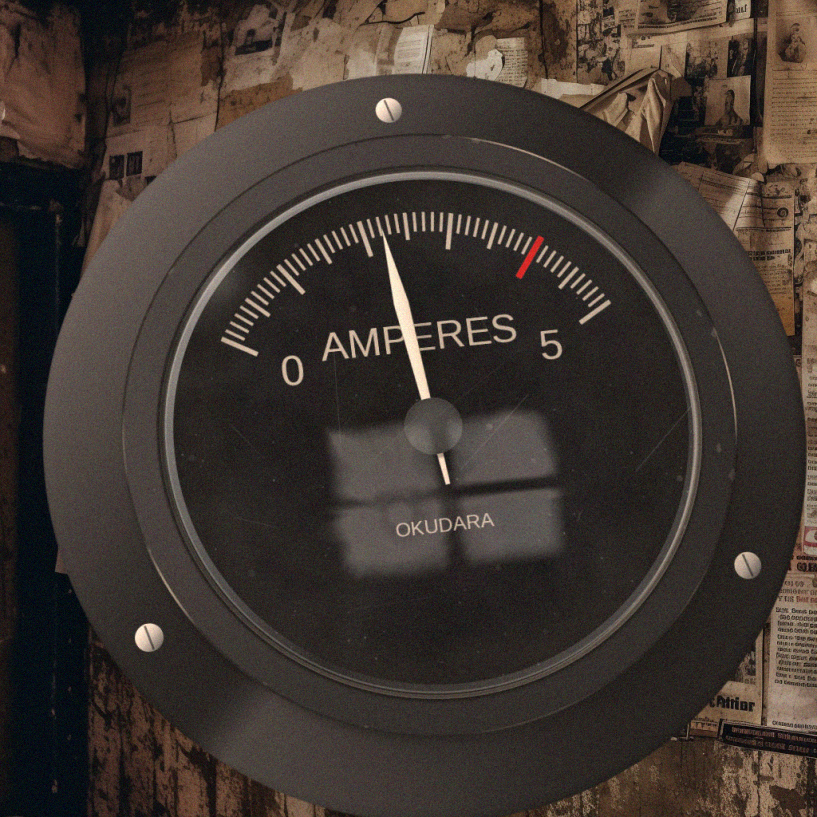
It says 2.2 A
